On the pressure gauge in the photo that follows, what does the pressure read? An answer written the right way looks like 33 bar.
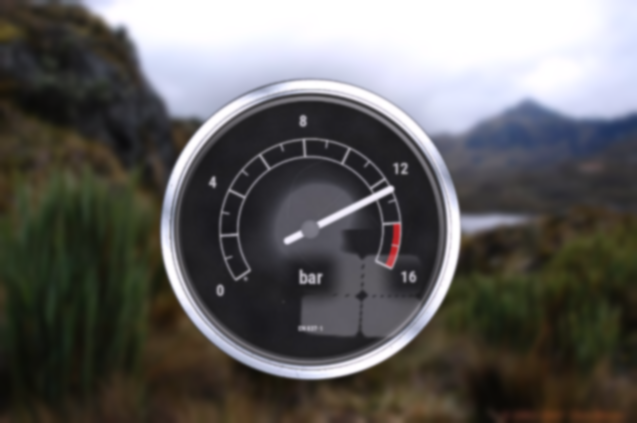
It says 12.5 bar
